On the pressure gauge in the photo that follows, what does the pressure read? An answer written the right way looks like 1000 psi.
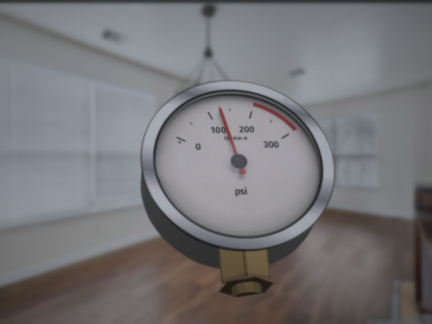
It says 125 psi
